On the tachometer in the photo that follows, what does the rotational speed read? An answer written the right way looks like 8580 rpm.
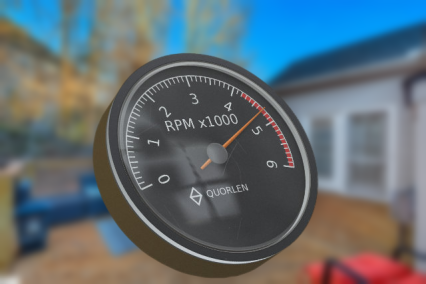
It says 4700 rpm
